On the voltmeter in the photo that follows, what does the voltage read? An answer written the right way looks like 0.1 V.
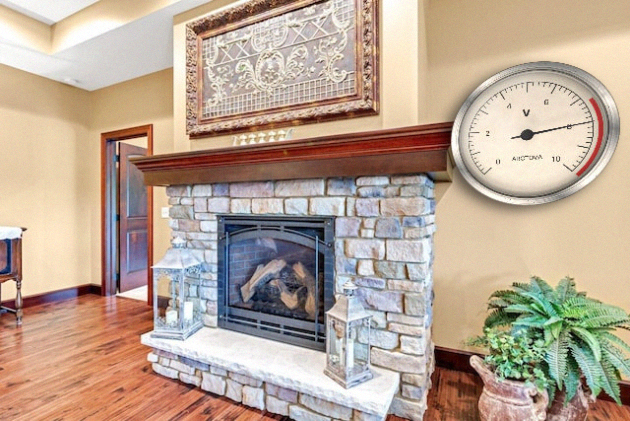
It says 8 V
